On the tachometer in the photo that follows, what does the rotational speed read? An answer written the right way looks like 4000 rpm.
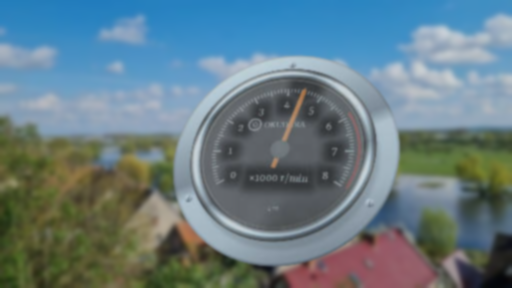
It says 4500 rpm
